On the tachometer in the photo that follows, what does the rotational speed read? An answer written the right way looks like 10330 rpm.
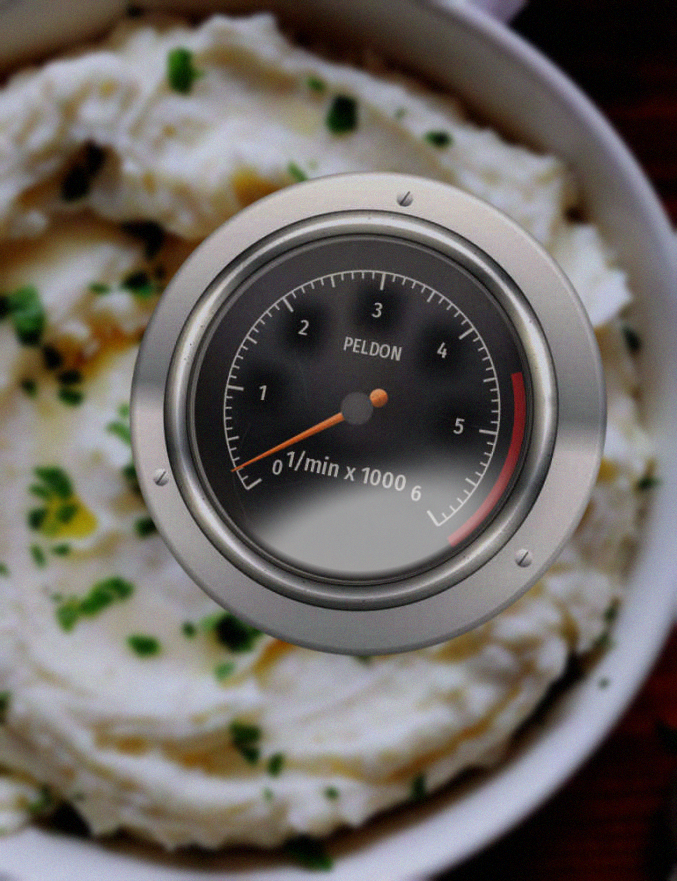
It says 200 rpm
